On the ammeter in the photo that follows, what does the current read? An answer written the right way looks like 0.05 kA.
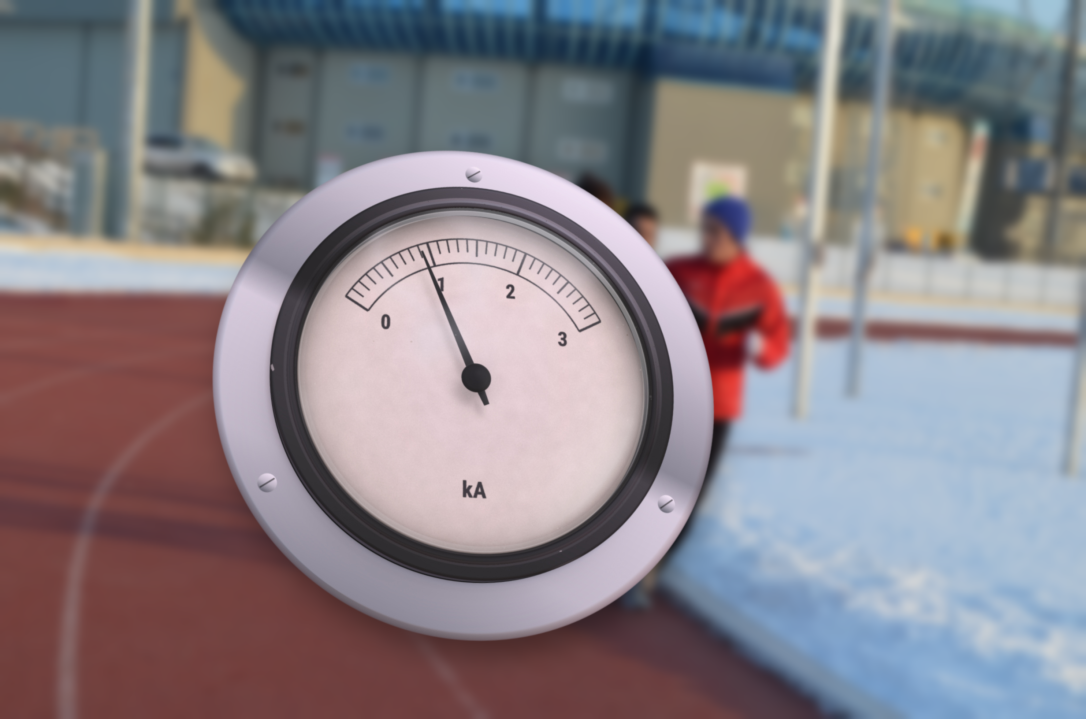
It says 0.9 kA
